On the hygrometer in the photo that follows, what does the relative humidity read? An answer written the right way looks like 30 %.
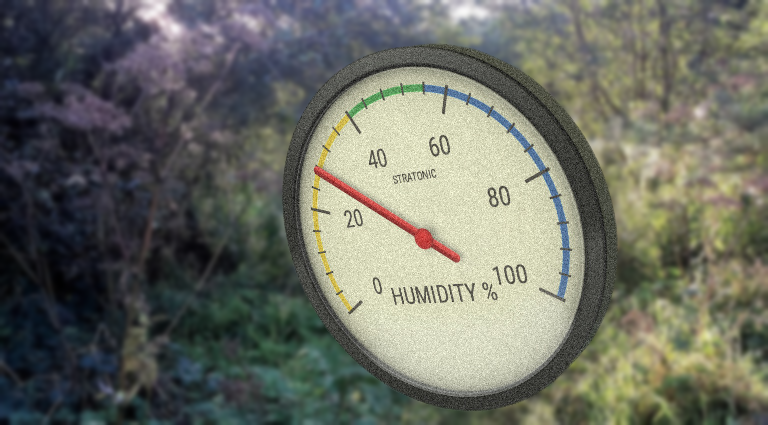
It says 28 %
